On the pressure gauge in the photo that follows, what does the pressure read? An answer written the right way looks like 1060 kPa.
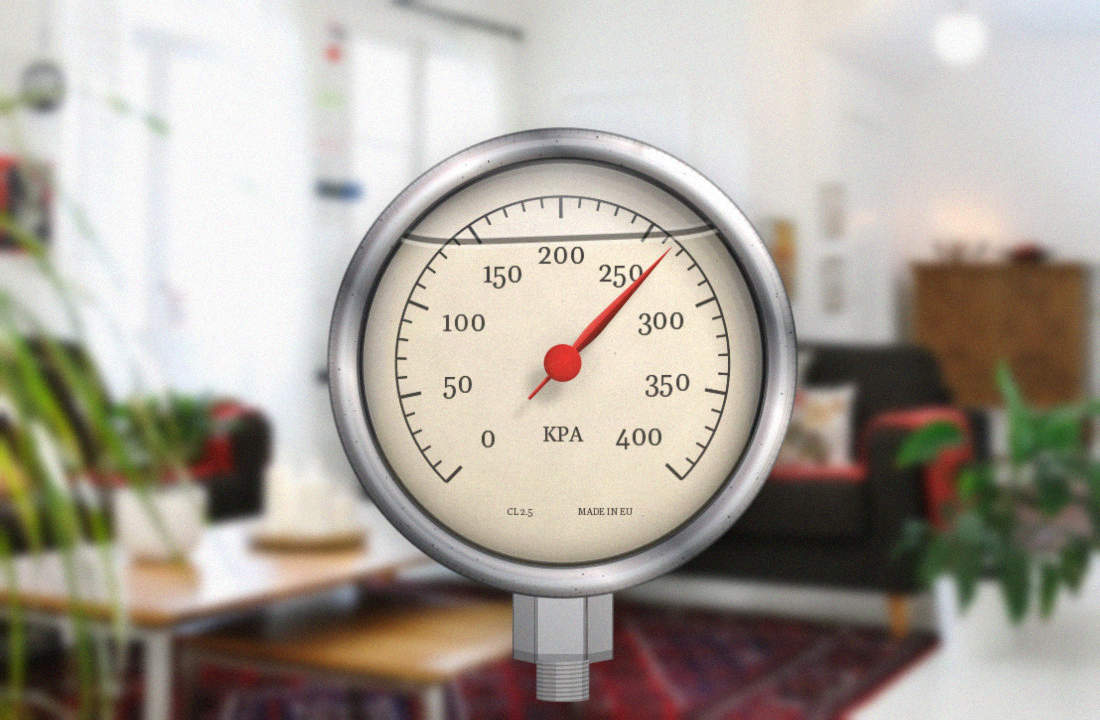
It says 265 kPa
